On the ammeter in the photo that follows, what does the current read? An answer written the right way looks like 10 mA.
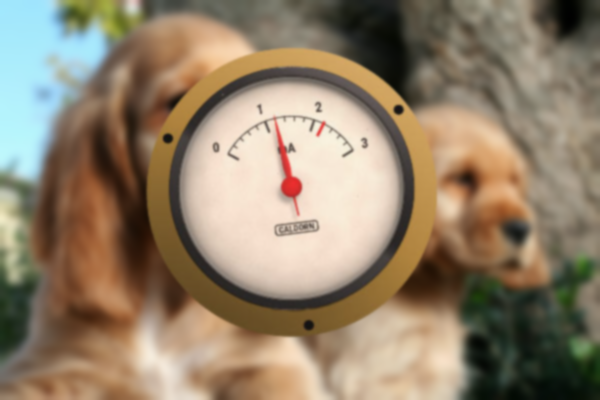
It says 1.2 mA
